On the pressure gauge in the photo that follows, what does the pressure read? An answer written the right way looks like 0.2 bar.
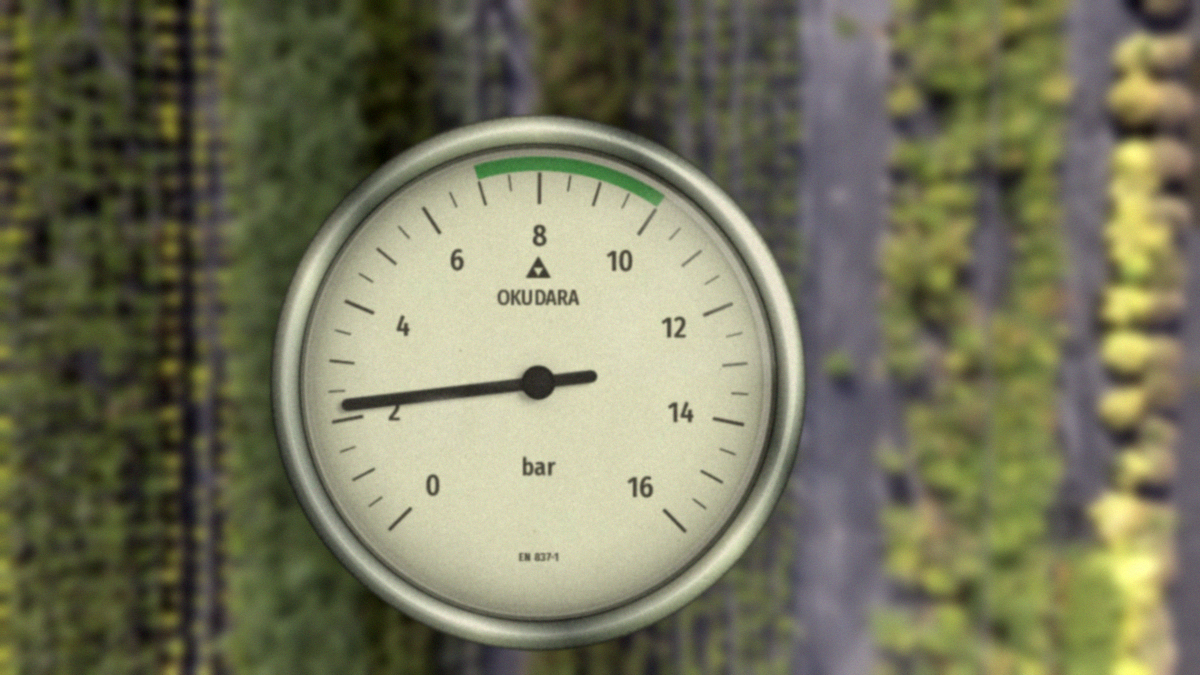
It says 2.25 bar
